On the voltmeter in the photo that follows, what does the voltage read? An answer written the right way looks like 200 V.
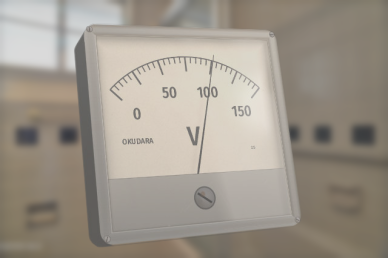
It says 100 V
